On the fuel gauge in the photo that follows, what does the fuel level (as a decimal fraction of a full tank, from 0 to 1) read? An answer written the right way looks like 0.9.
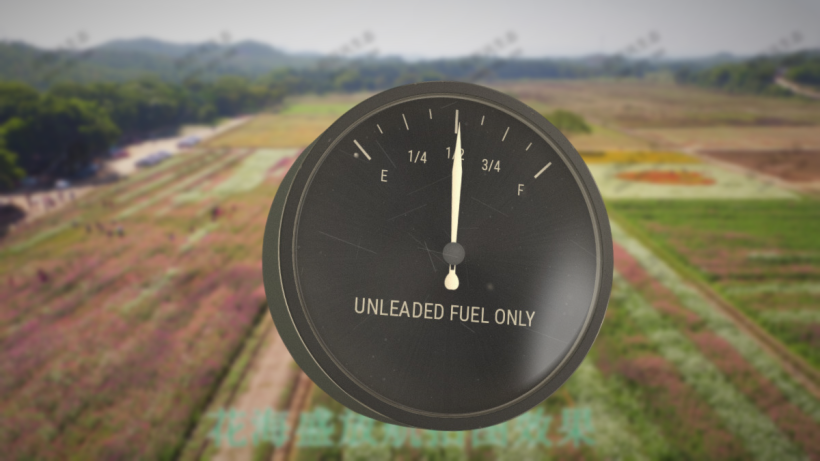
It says 0.5
